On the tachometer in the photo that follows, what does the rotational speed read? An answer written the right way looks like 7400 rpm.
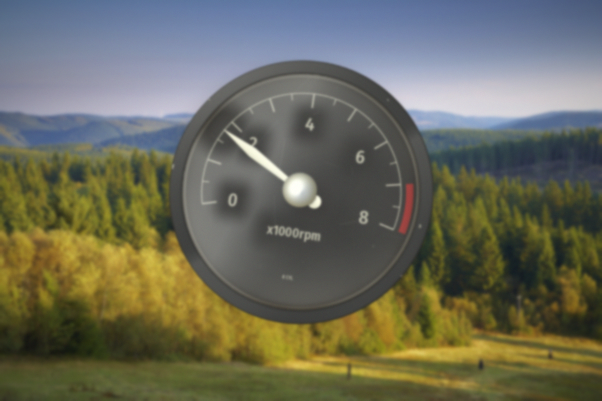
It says 1750 rpm
